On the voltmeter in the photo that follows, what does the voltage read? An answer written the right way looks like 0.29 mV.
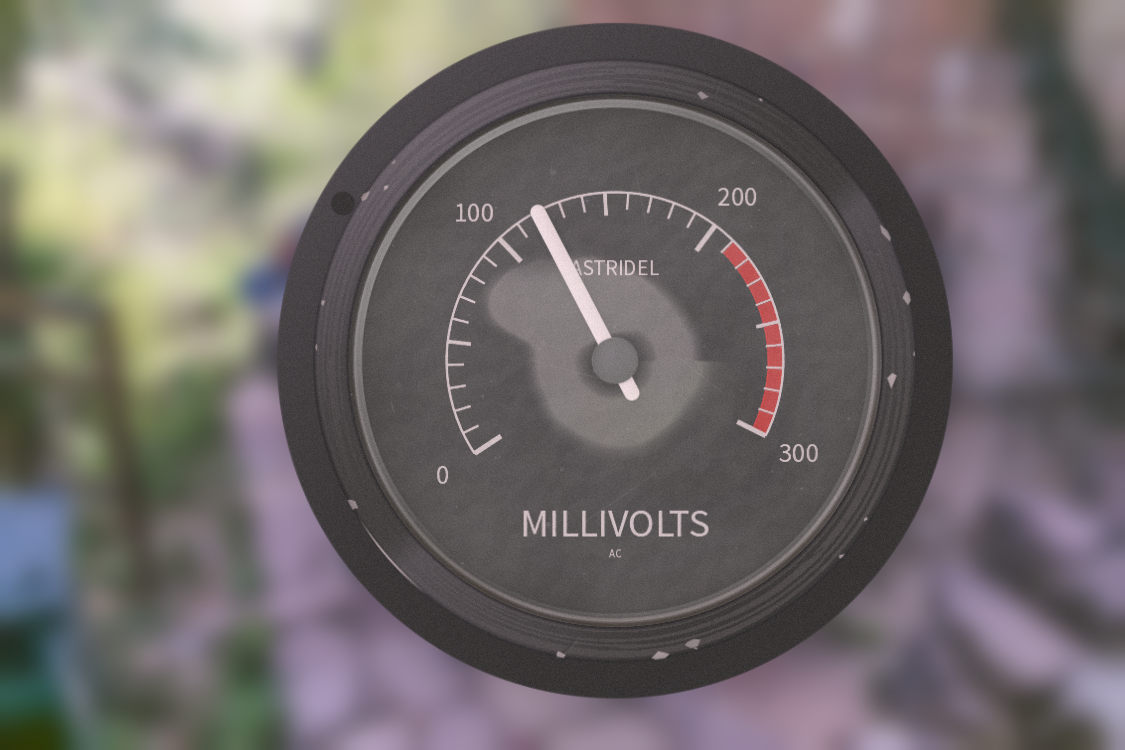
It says 120 mV
